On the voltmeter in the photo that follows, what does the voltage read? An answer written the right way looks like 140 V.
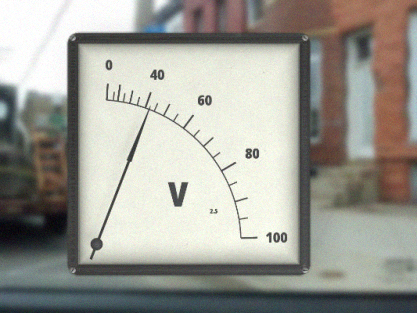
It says 42.5 V
